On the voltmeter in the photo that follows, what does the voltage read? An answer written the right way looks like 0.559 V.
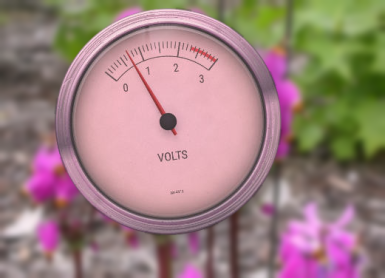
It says 0.7 V
